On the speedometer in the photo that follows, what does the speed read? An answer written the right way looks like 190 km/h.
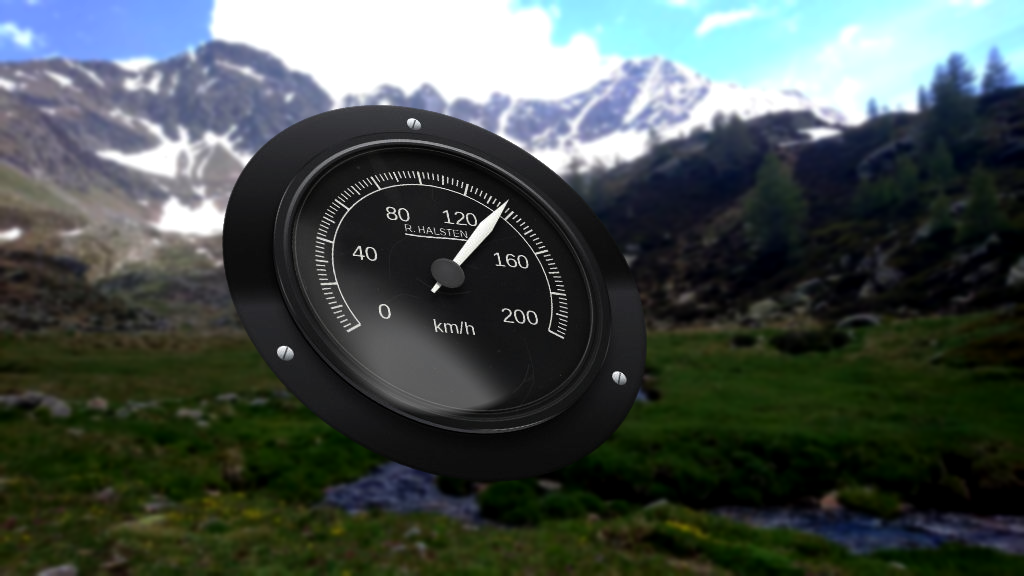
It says 136 km/h
